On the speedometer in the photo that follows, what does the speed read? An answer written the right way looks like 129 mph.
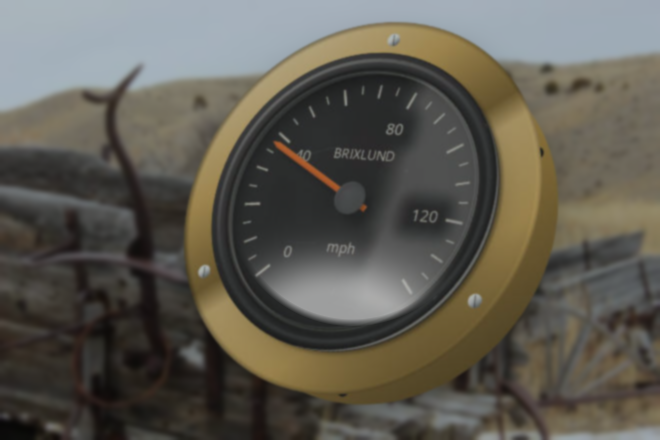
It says 37.5 mph
